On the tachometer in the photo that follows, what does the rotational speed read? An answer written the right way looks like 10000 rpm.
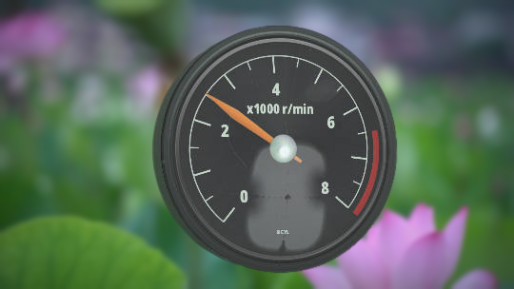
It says 2500 rpm
